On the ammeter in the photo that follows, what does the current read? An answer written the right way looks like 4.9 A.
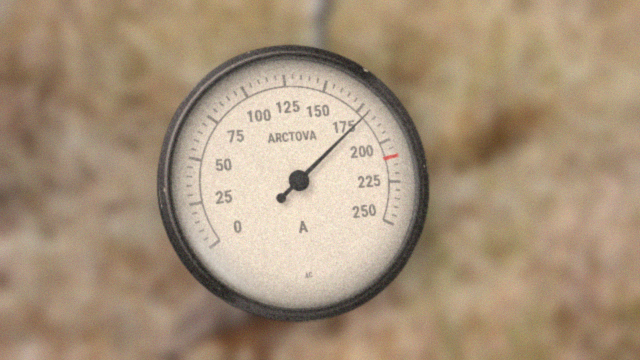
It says 180 A
